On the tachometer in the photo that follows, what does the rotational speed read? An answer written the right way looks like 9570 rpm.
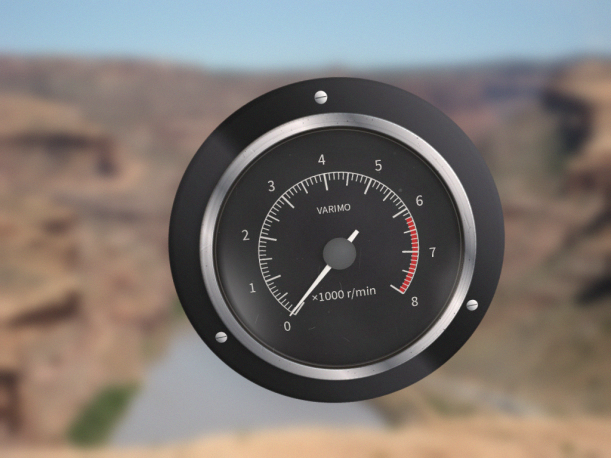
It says 100 rpm
